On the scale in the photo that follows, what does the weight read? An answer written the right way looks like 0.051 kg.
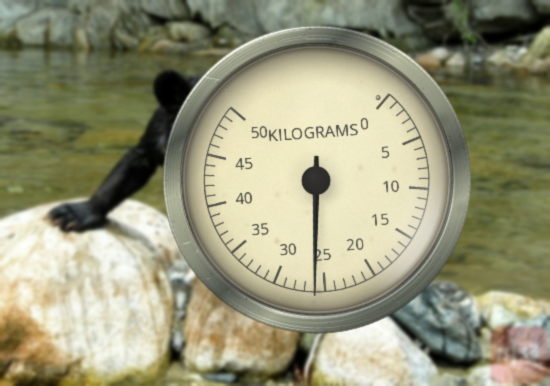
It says 26 kg
